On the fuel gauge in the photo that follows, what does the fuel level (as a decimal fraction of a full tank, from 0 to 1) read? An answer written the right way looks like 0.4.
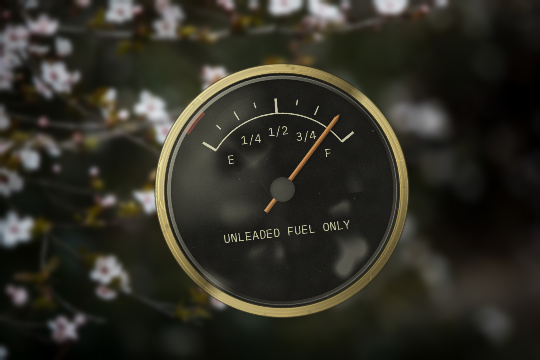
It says 0.875
